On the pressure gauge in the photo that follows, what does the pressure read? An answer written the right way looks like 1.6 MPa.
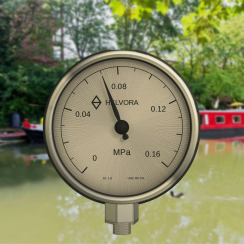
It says 0.07 MPa
